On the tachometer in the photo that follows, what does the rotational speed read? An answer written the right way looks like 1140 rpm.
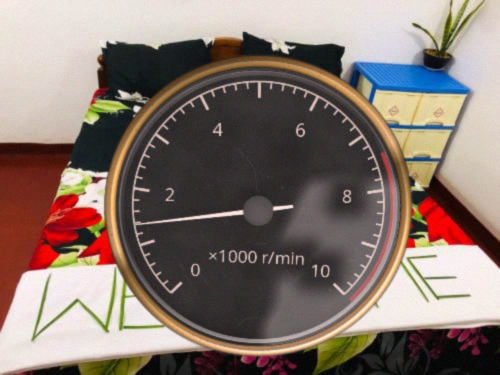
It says 1400 rpm
